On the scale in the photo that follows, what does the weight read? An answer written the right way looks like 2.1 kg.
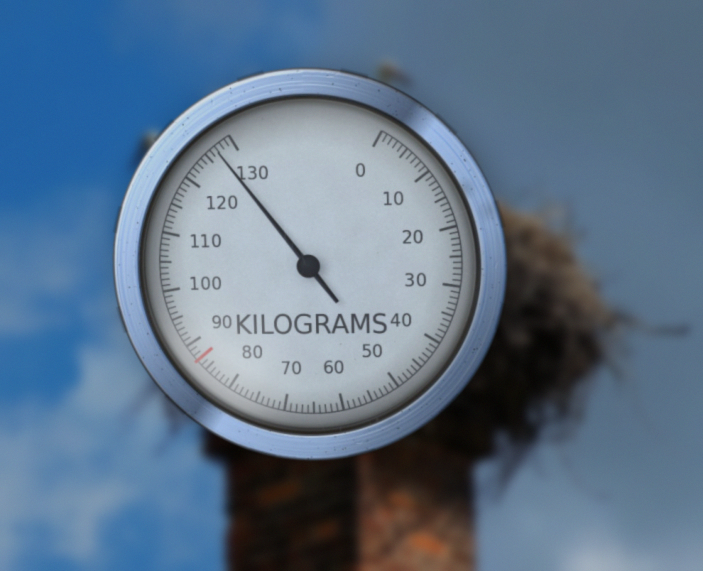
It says 127 kg
